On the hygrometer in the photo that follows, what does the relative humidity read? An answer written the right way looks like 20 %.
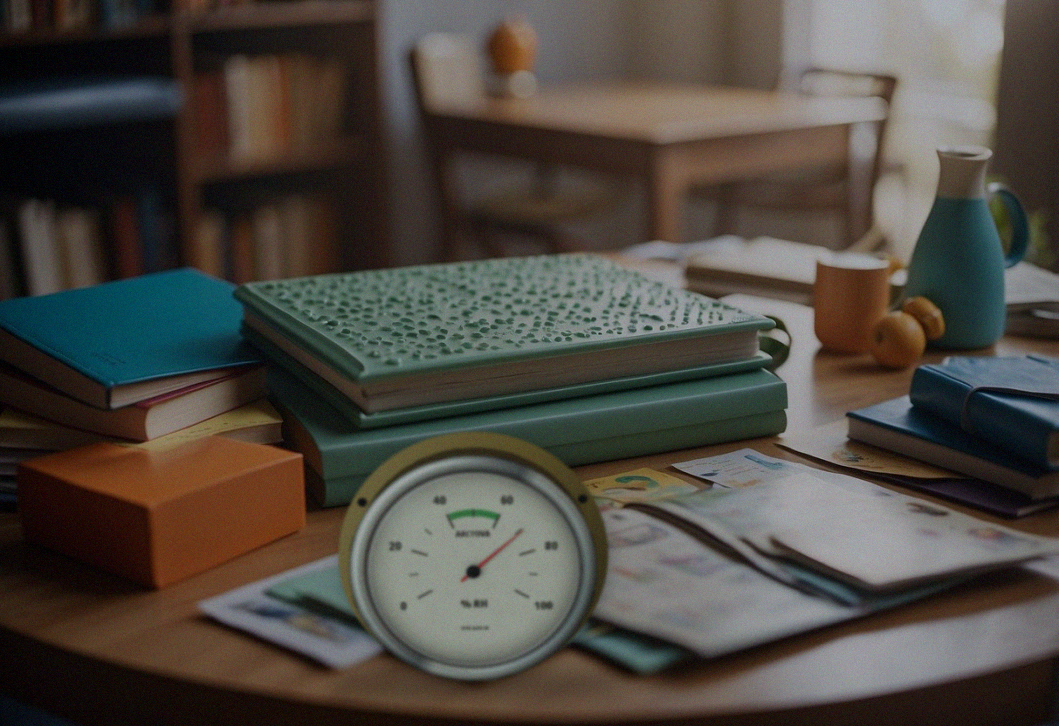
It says 70 %
